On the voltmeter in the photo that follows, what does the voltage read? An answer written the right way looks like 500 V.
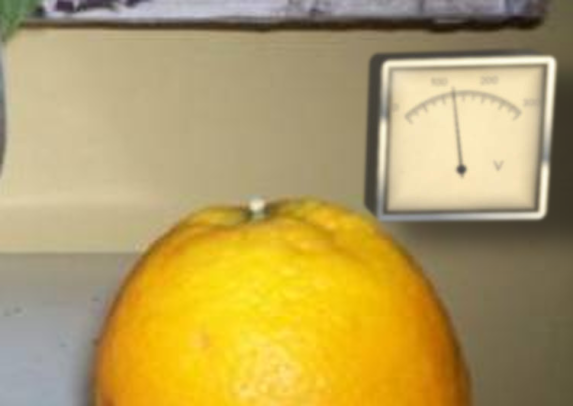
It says 125 V
